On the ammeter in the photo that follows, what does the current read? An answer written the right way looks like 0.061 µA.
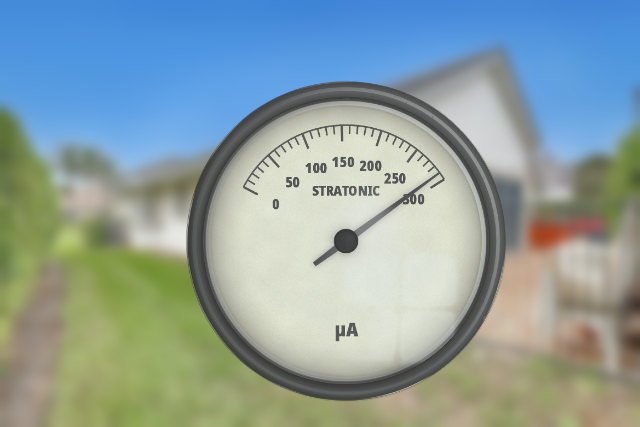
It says 290 µA
